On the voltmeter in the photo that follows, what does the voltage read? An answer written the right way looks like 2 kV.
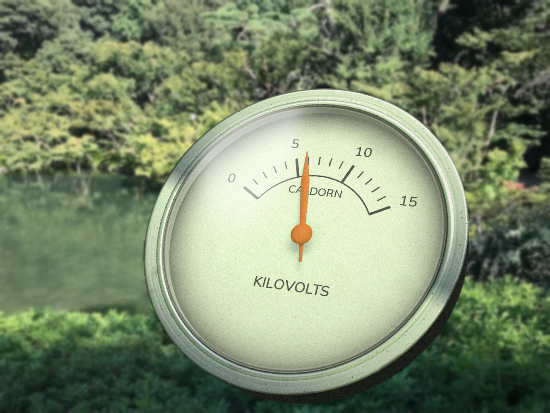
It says 6 kV
